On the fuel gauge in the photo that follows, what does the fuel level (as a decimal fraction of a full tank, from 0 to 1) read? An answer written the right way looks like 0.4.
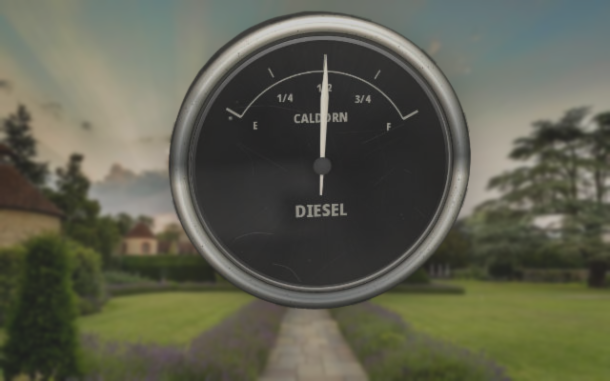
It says 0.5
